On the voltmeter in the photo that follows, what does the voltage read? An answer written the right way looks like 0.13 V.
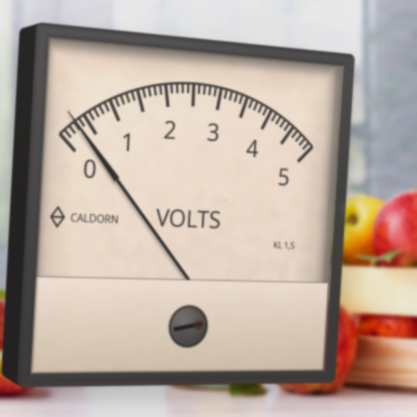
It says 0.3 V
